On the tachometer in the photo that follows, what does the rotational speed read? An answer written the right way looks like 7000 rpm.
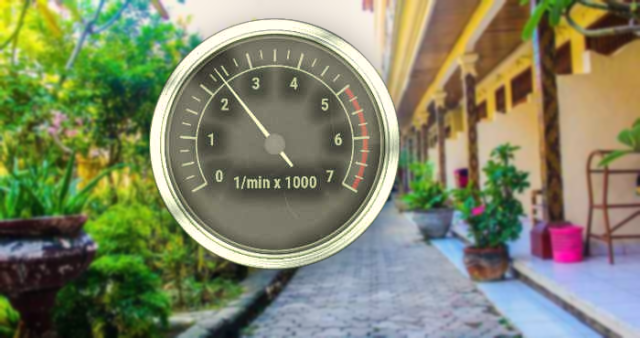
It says 2375 rpm
